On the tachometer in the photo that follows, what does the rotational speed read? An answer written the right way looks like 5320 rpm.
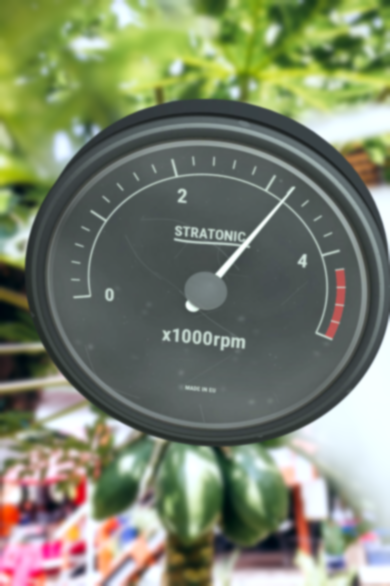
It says 3200 rpm
